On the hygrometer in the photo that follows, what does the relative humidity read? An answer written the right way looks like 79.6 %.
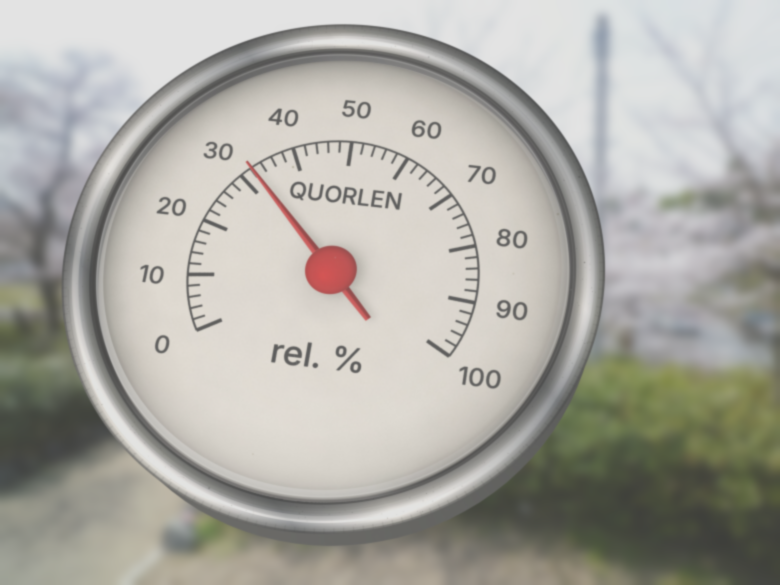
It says 32 %
